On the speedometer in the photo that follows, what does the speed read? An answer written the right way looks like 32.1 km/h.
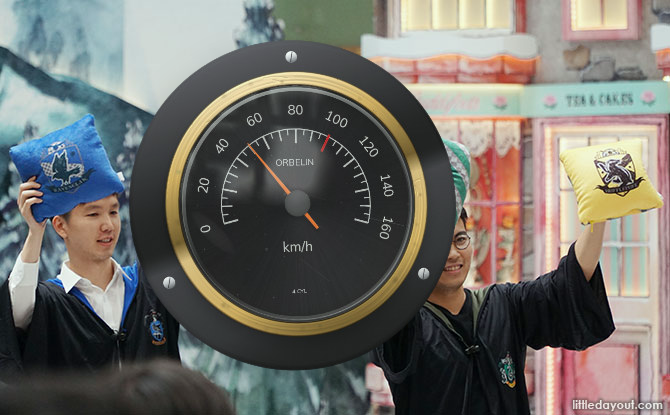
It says 50 km/h
